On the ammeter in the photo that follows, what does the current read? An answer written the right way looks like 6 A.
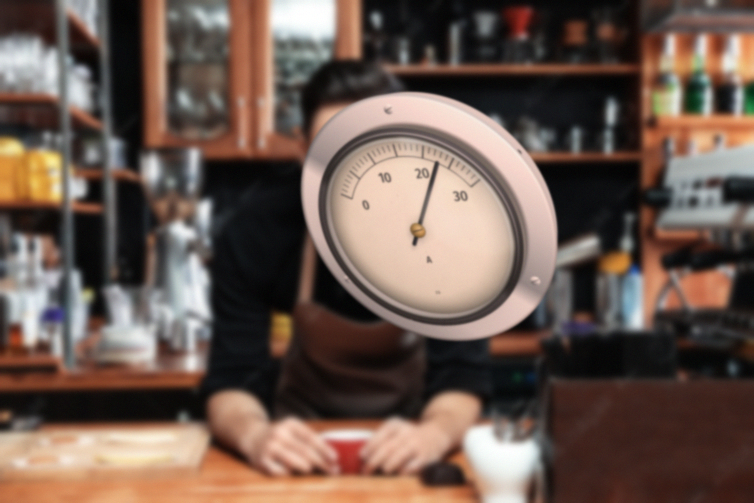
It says 23 A
